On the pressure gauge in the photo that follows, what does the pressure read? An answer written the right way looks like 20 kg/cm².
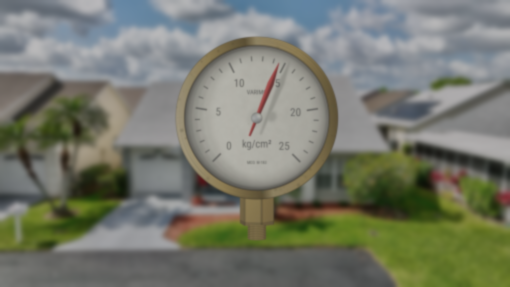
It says 14.5 kg/cm²
